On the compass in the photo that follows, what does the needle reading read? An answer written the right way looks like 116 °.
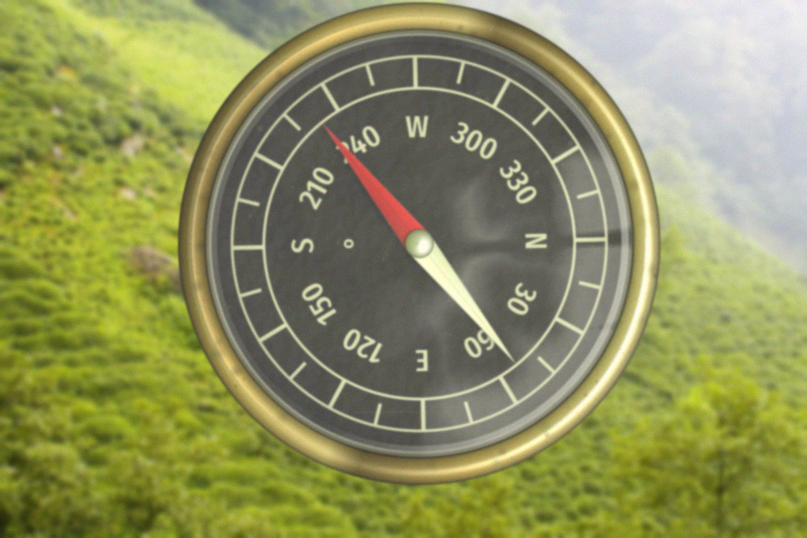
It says 232.5 °
